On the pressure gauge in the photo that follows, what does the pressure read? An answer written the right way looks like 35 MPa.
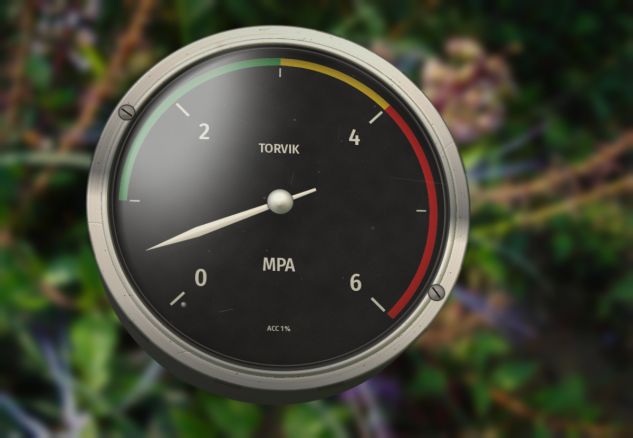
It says 0.5 MPa
